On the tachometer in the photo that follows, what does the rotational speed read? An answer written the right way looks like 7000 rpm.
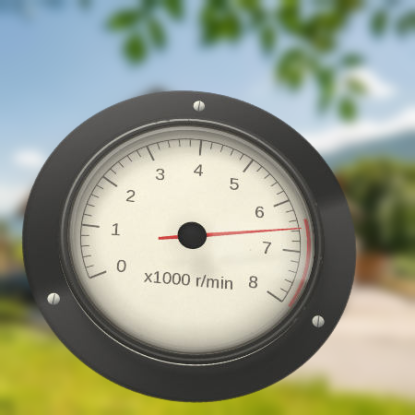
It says 6600 rpm
